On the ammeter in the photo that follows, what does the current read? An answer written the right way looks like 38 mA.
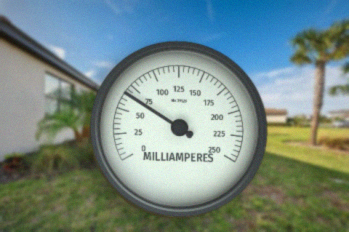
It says 65 mA
